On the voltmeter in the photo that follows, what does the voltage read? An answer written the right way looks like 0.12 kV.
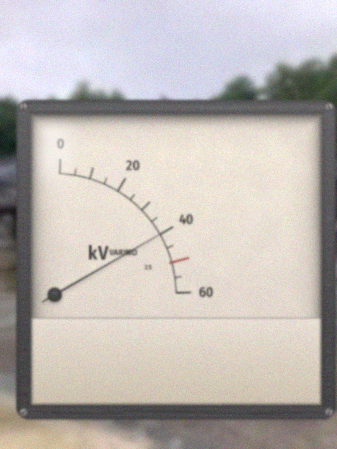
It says 40 kV
